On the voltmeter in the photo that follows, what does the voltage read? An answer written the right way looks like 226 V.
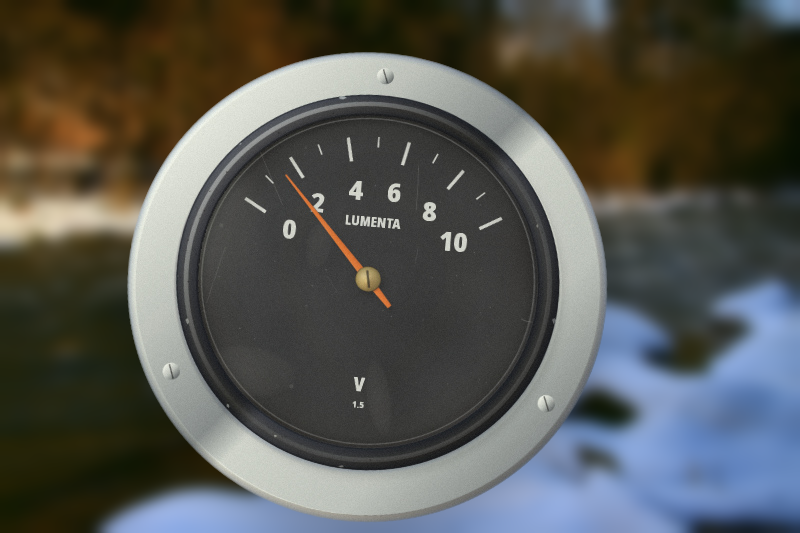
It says 1.5 V
